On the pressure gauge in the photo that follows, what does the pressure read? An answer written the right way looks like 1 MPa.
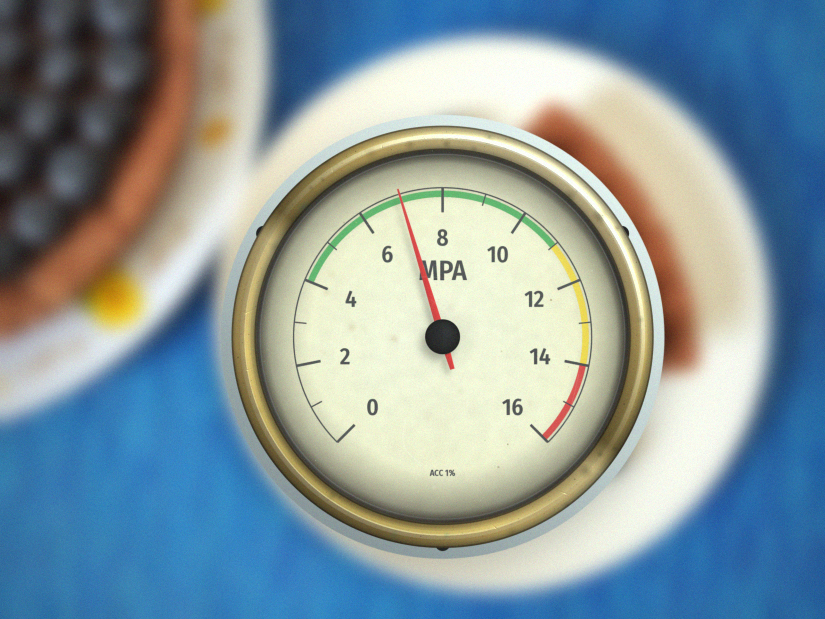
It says 7 MPa
